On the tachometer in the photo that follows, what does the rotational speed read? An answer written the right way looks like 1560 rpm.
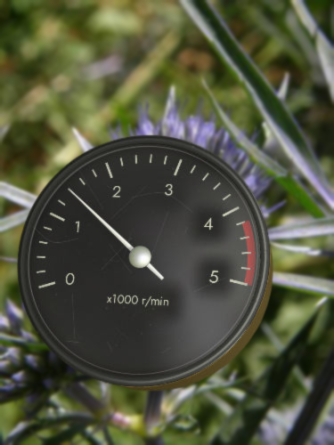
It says 1400 rpm
